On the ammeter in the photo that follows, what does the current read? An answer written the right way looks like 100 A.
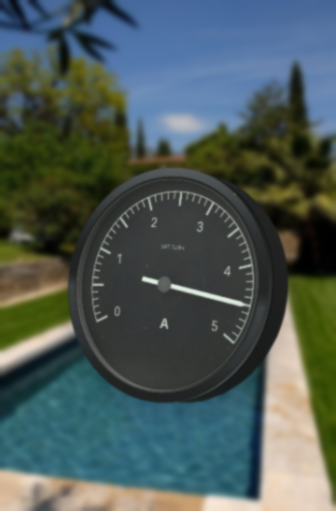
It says 4.5 A
